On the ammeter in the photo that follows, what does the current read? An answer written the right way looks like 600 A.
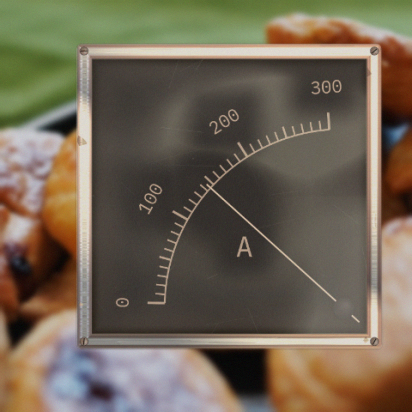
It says 145 A
